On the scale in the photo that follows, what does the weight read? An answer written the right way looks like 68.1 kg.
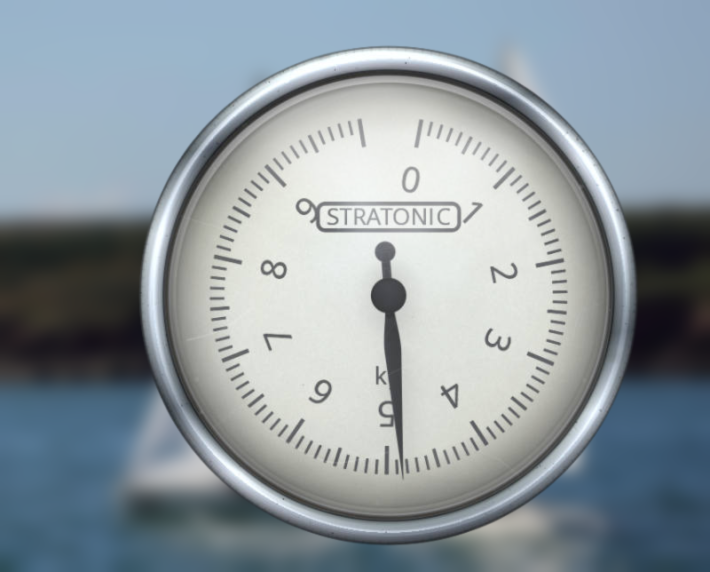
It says 4.85 kg
